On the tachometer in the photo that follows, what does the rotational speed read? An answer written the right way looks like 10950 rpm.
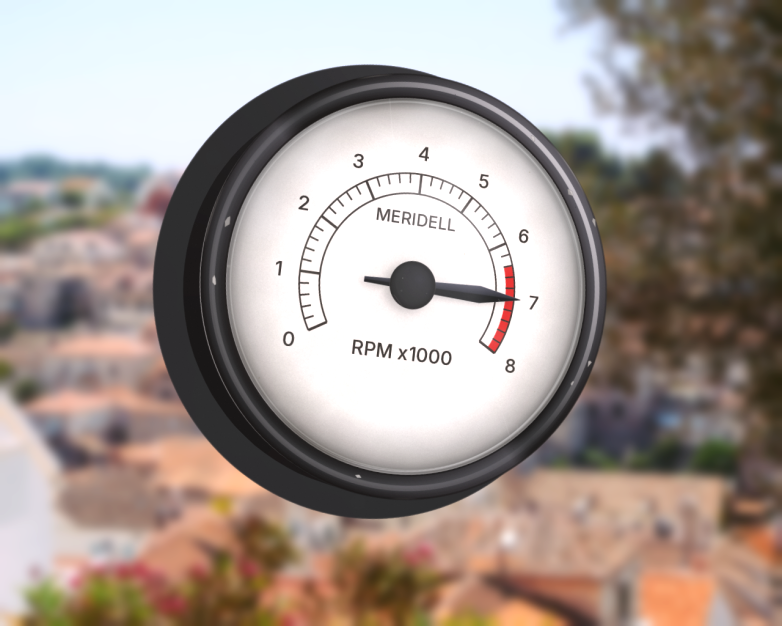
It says 7000 rpm
